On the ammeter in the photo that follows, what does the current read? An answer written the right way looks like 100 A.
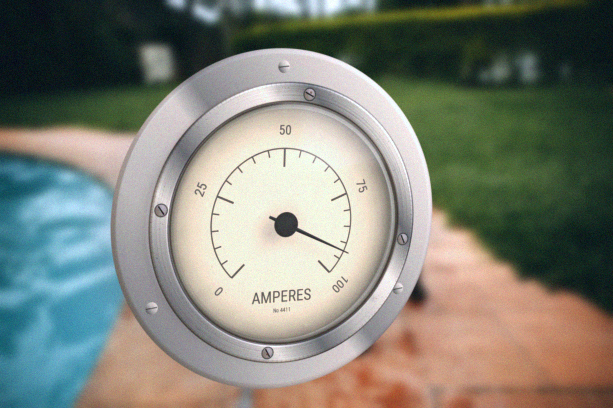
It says 92.5 A
